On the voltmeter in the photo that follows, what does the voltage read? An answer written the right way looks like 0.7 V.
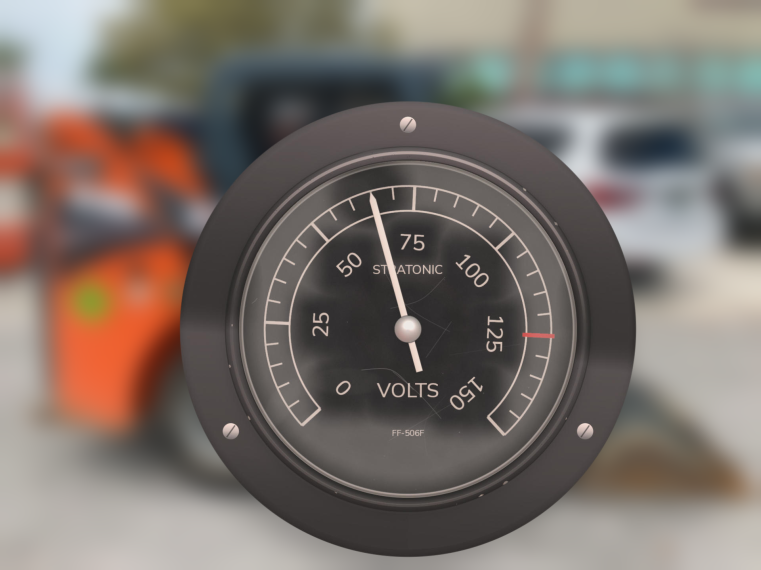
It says 65 V
